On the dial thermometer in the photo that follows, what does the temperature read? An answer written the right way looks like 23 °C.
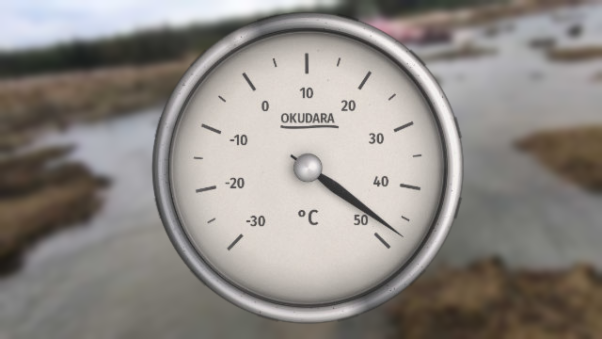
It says 47.5 °C
